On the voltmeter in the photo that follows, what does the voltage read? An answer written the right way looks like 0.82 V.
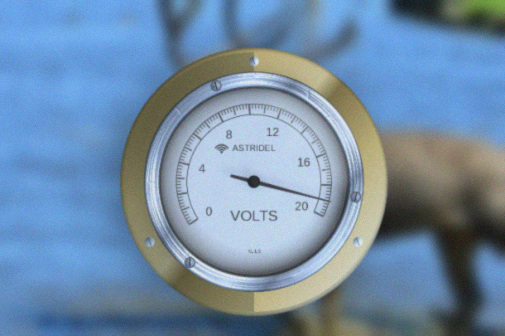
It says 19 V
